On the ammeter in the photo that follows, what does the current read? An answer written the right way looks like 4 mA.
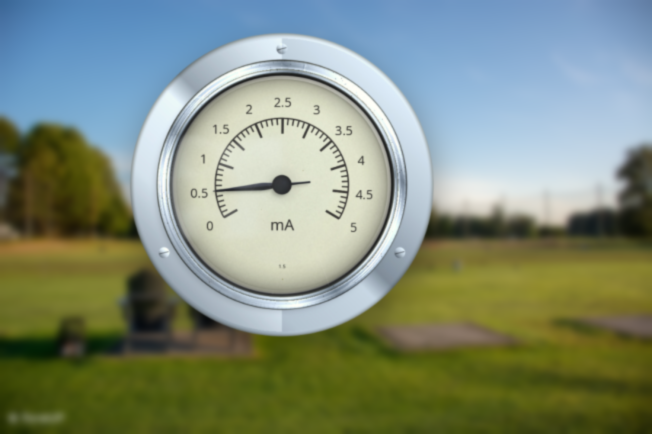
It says 0.5 mA
